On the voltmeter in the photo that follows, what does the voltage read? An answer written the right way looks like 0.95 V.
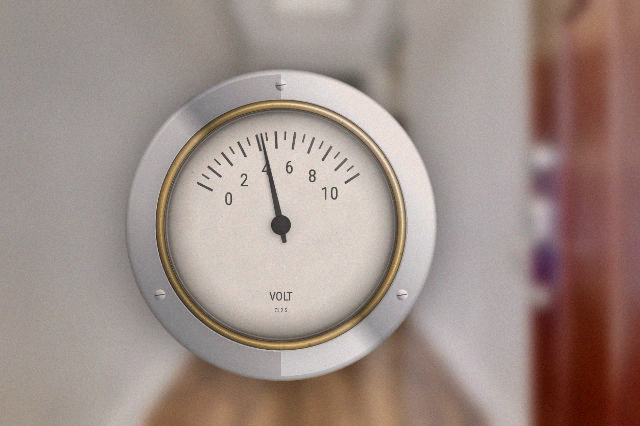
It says 4.25 V
